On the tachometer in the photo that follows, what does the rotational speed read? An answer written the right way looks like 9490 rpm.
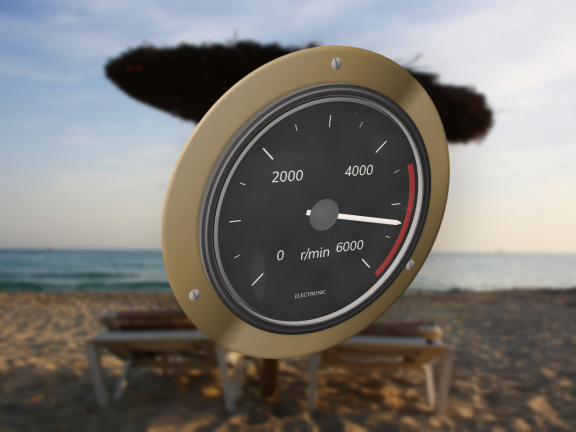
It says 5250 rpm
